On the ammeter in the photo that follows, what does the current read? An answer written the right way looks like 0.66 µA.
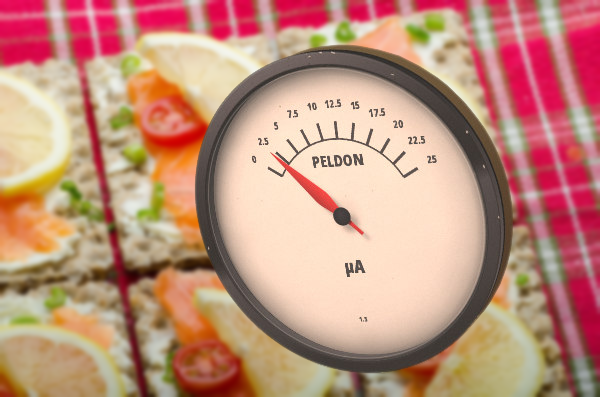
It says 2.5 µA
